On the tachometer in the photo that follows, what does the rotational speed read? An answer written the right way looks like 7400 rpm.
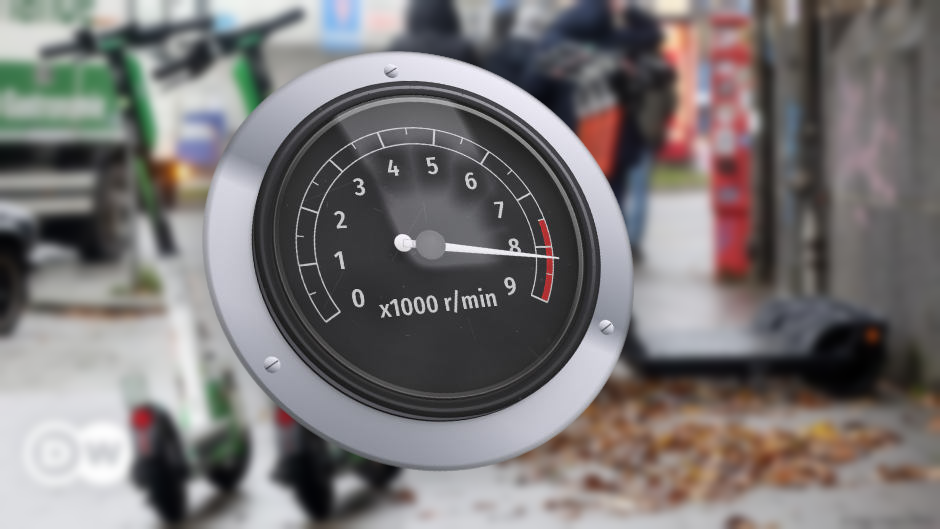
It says 8250 rpm
